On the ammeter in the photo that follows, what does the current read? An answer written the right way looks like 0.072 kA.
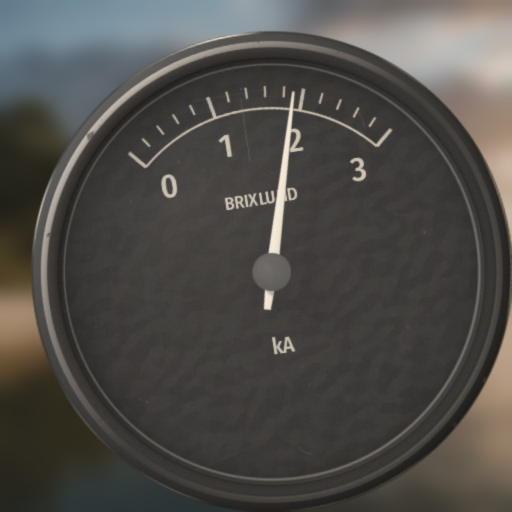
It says 1.9 kA
